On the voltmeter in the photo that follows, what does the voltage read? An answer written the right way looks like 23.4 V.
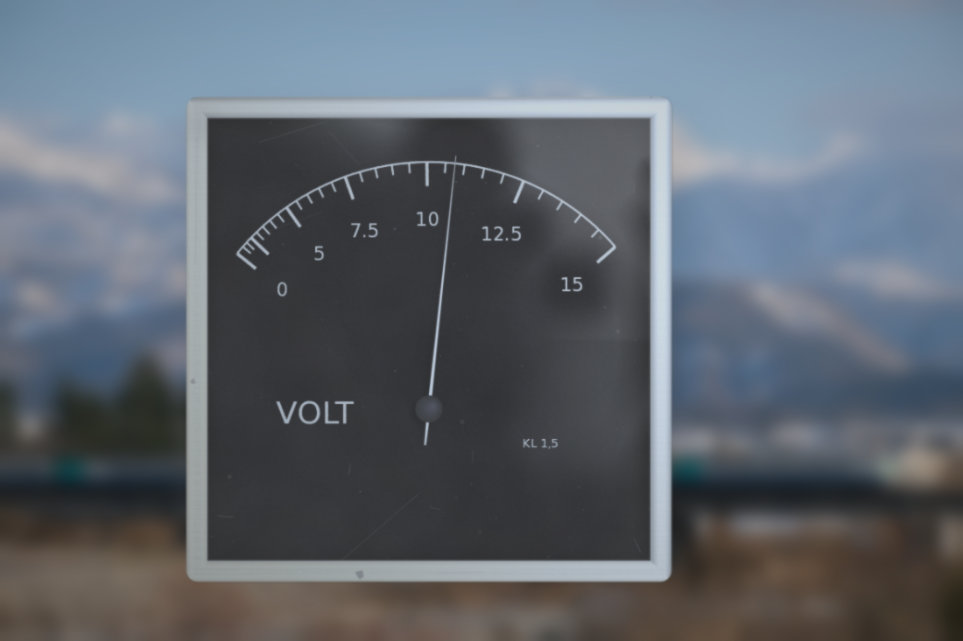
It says 10.75 V
